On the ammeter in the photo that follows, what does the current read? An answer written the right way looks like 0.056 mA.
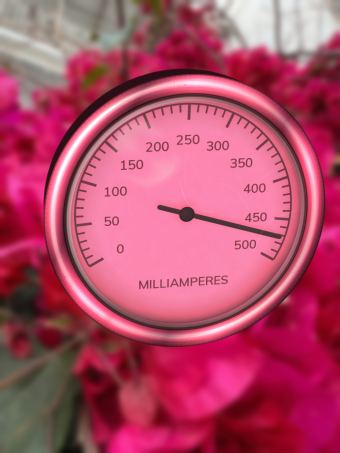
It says 470 mA
